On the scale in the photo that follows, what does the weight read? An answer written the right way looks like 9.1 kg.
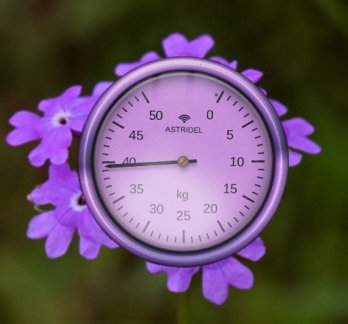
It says 39.5 kg
